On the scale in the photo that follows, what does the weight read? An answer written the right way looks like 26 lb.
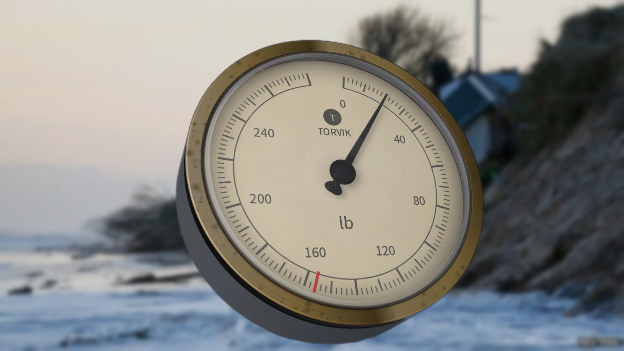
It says 20 lb
